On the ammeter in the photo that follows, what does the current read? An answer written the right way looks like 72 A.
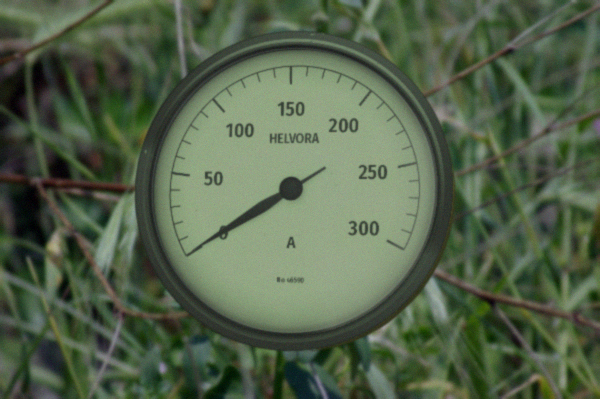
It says 0 A
